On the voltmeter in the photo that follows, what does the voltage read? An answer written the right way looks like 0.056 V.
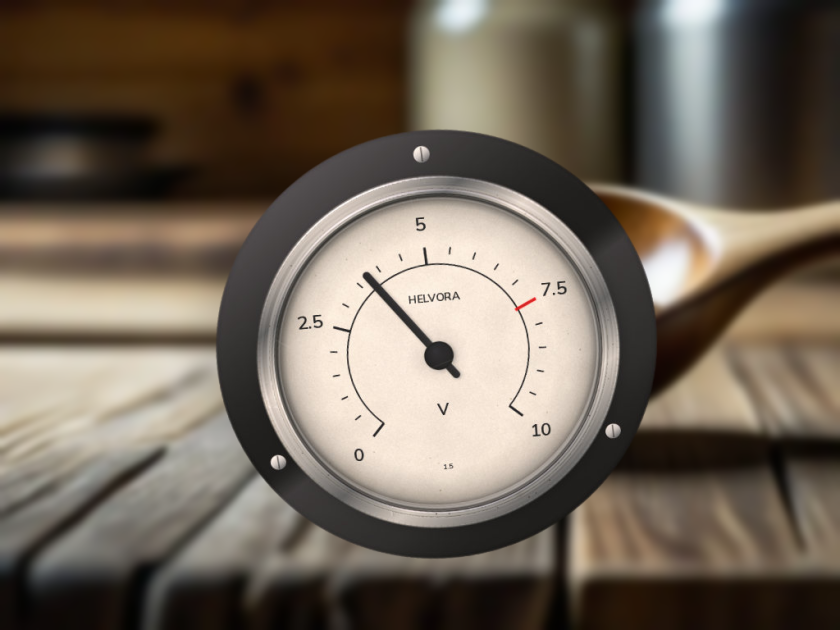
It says 3.75 V
